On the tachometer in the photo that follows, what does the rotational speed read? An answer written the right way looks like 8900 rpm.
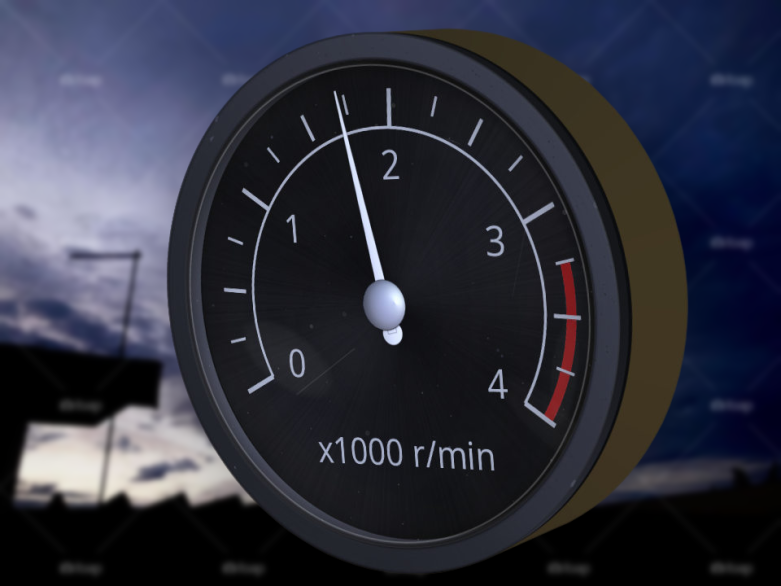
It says 1750 rpm
